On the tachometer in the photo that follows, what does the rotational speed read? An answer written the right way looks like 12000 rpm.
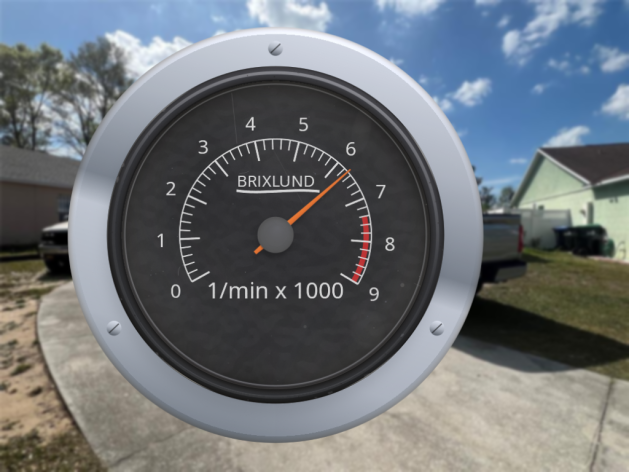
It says 6300 rpm
